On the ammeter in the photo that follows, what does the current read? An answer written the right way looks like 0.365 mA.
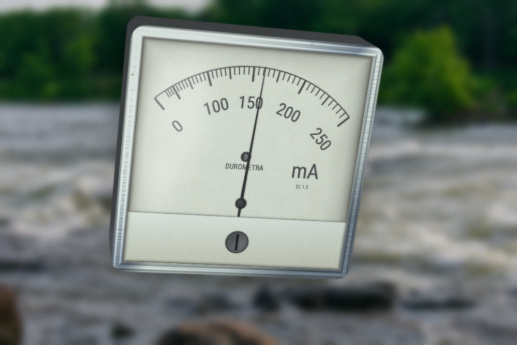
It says 160 mA
